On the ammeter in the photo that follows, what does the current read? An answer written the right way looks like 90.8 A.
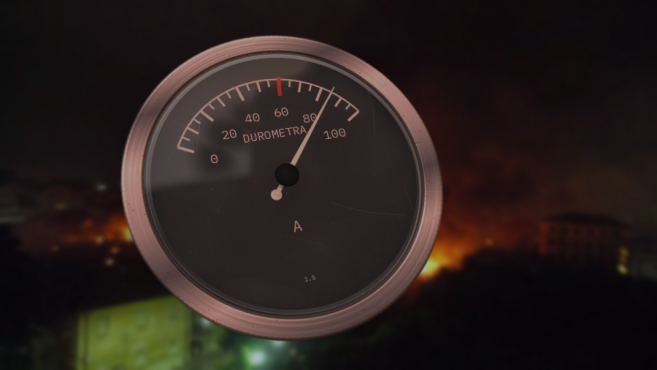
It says 85 A
